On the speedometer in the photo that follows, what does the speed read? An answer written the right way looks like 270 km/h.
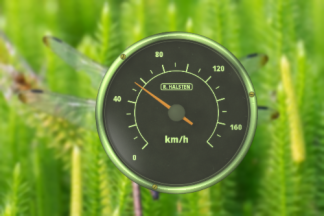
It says 55 km/h
